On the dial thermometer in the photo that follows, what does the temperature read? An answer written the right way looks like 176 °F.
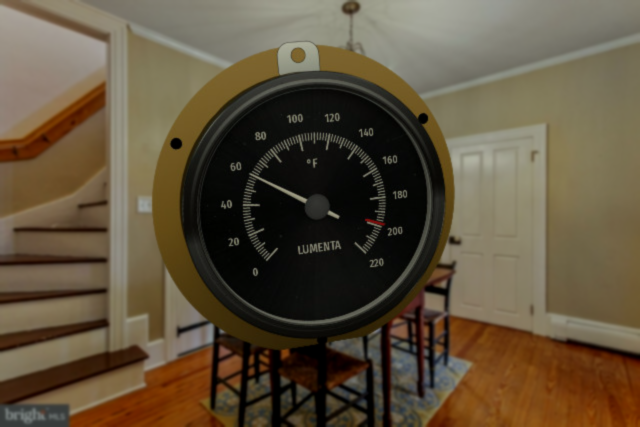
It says 60 °F
